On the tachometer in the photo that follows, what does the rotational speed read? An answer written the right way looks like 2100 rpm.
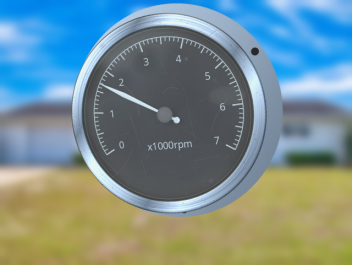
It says 1700 rpm
